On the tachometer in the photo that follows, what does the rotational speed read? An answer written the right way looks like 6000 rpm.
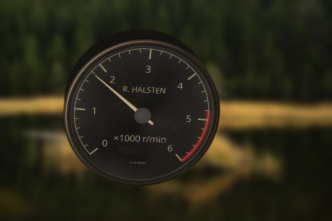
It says 1800 rpm
